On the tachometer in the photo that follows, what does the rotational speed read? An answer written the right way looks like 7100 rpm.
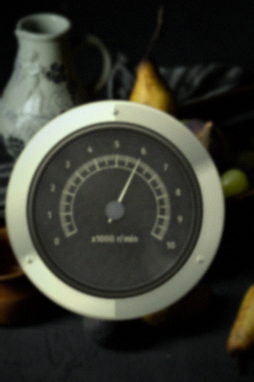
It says 6000 rpm
